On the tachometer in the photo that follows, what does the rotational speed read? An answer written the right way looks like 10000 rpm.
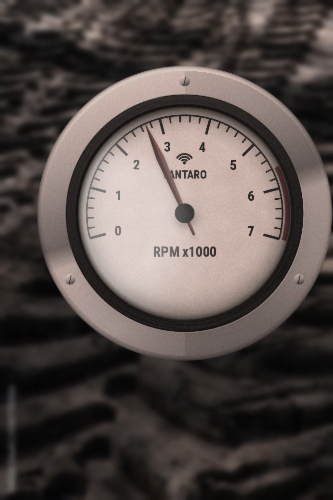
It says 2700 rpm
